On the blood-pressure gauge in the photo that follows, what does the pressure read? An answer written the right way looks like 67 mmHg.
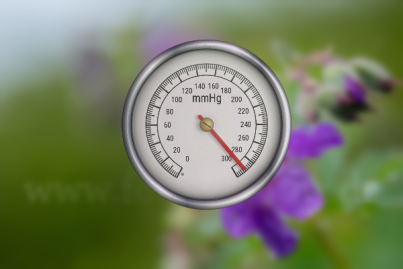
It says 290 mmHg
